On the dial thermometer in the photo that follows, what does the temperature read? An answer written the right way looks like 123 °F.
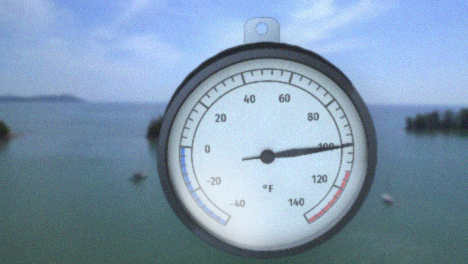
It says 100 °F
